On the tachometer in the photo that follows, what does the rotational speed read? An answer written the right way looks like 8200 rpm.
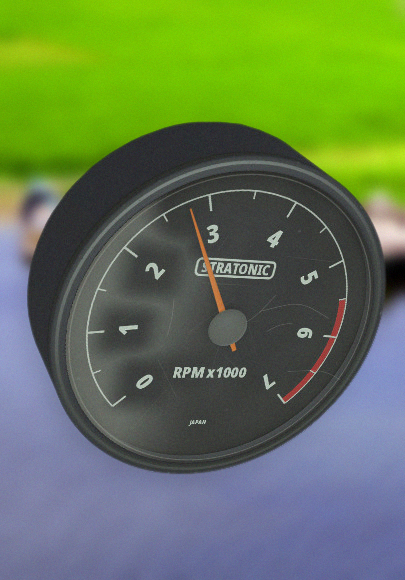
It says 2750 rpm
